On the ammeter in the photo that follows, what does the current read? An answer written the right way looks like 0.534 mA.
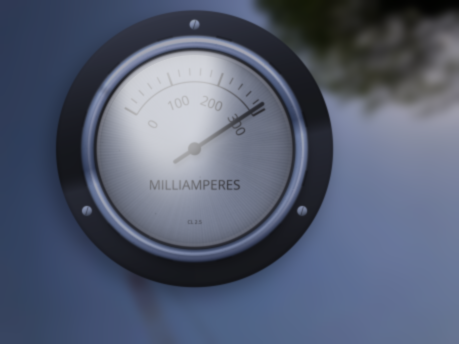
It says 290 mA
